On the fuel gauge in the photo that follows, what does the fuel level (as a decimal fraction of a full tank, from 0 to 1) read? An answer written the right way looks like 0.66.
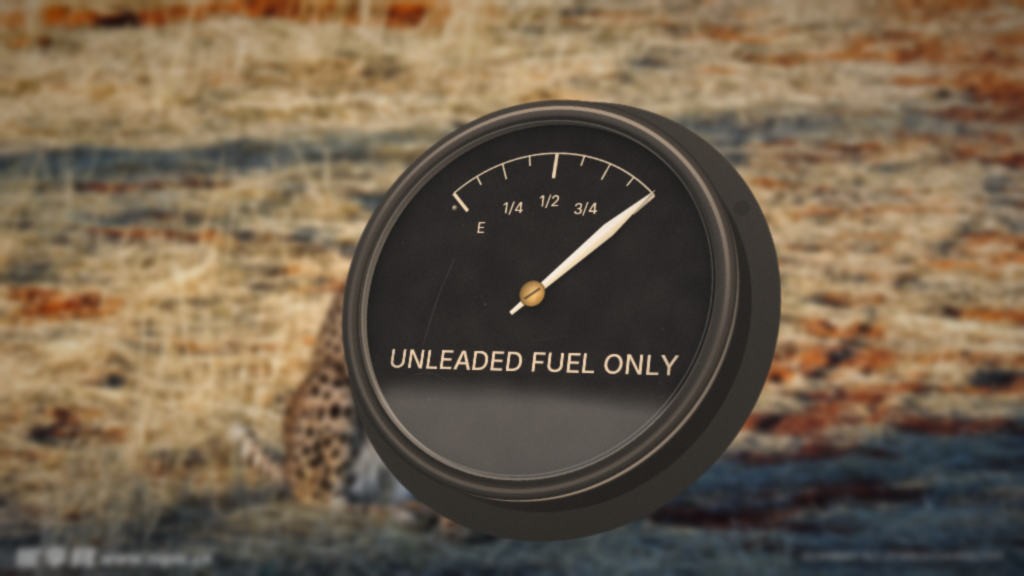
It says 1
